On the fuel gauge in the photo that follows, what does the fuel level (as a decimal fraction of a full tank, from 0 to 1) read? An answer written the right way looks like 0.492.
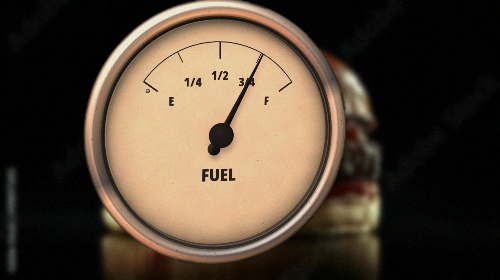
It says 0.75
